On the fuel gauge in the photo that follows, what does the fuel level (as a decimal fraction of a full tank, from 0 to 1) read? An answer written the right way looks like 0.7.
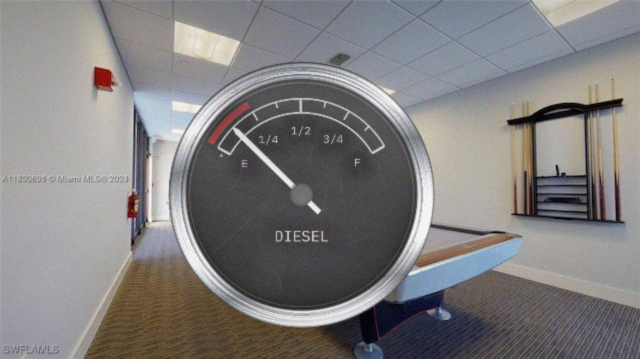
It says 0.125
